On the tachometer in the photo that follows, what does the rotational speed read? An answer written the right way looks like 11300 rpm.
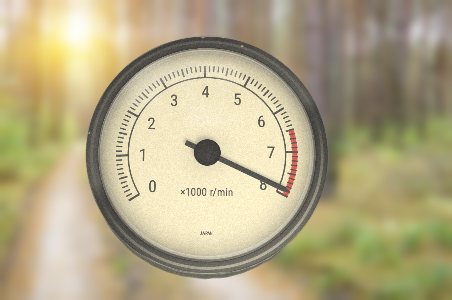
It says 7900 rpm
